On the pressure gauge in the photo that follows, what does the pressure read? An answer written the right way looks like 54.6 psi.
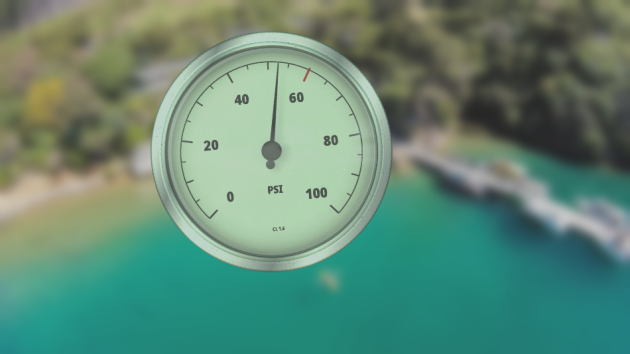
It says 52.5 psi
